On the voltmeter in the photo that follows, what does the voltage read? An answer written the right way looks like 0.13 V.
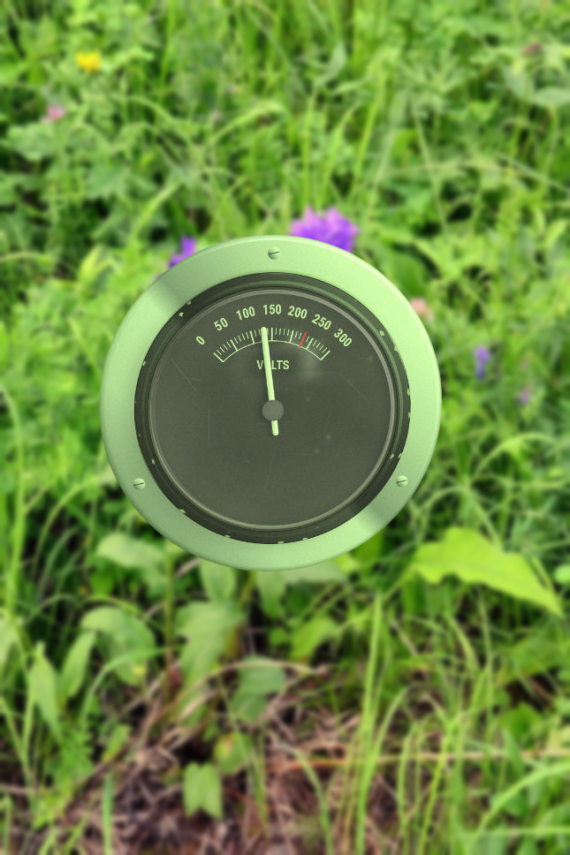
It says 130 V
